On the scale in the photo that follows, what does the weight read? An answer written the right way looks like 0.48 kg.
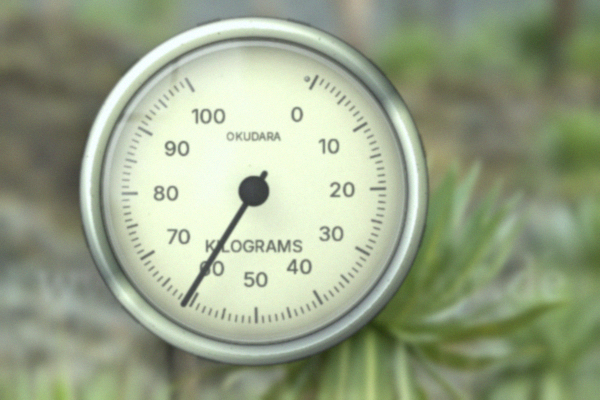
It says 61 kg
